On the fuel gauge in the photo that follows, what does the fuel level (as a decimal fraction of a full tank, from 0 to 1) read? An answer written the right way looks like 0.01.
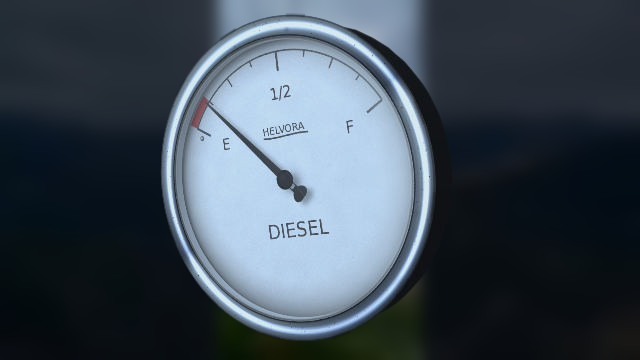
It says 0.125
